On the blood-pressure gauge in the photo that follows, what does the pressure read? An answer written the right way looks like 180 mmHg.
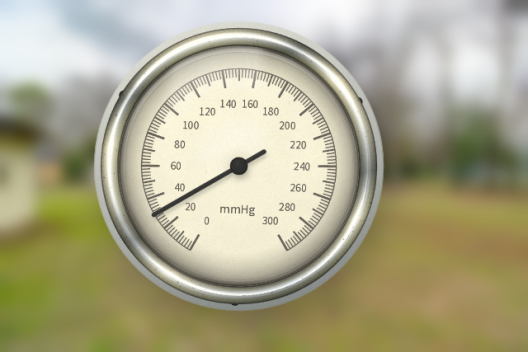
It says 30 mmHg
